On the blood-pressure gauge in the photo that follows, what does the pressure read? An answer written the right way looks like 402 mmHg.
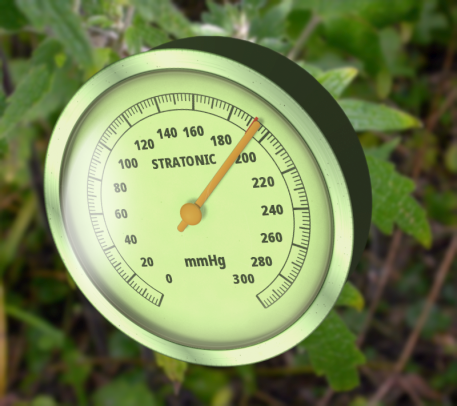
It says 194 mmHg
